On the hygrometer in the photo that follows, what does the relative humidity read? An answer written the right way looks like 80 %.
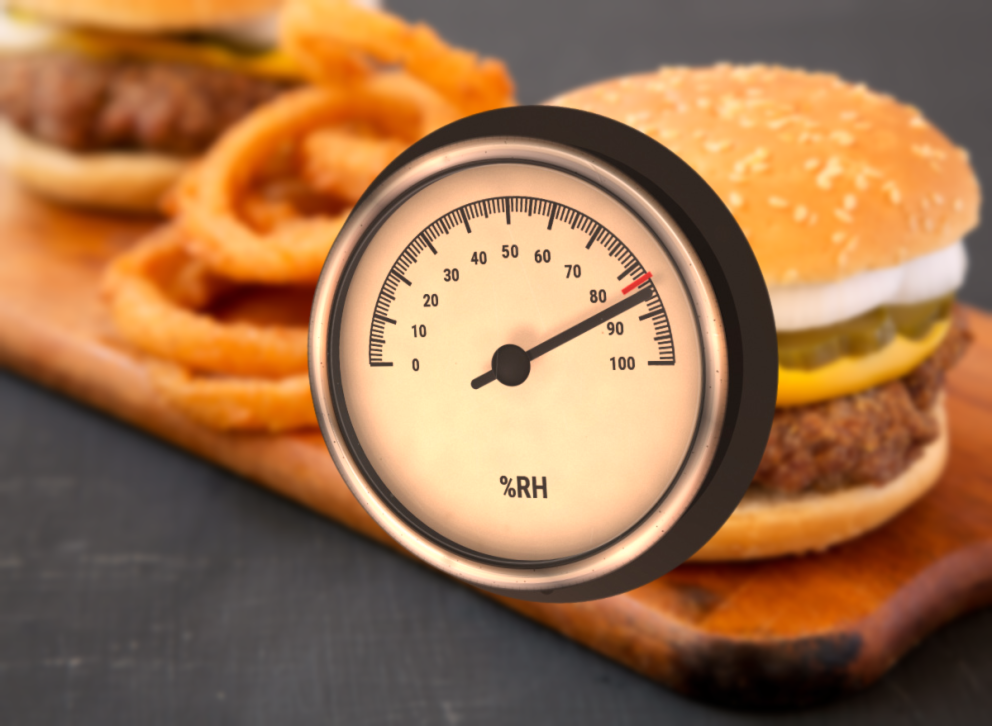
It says 86 %
